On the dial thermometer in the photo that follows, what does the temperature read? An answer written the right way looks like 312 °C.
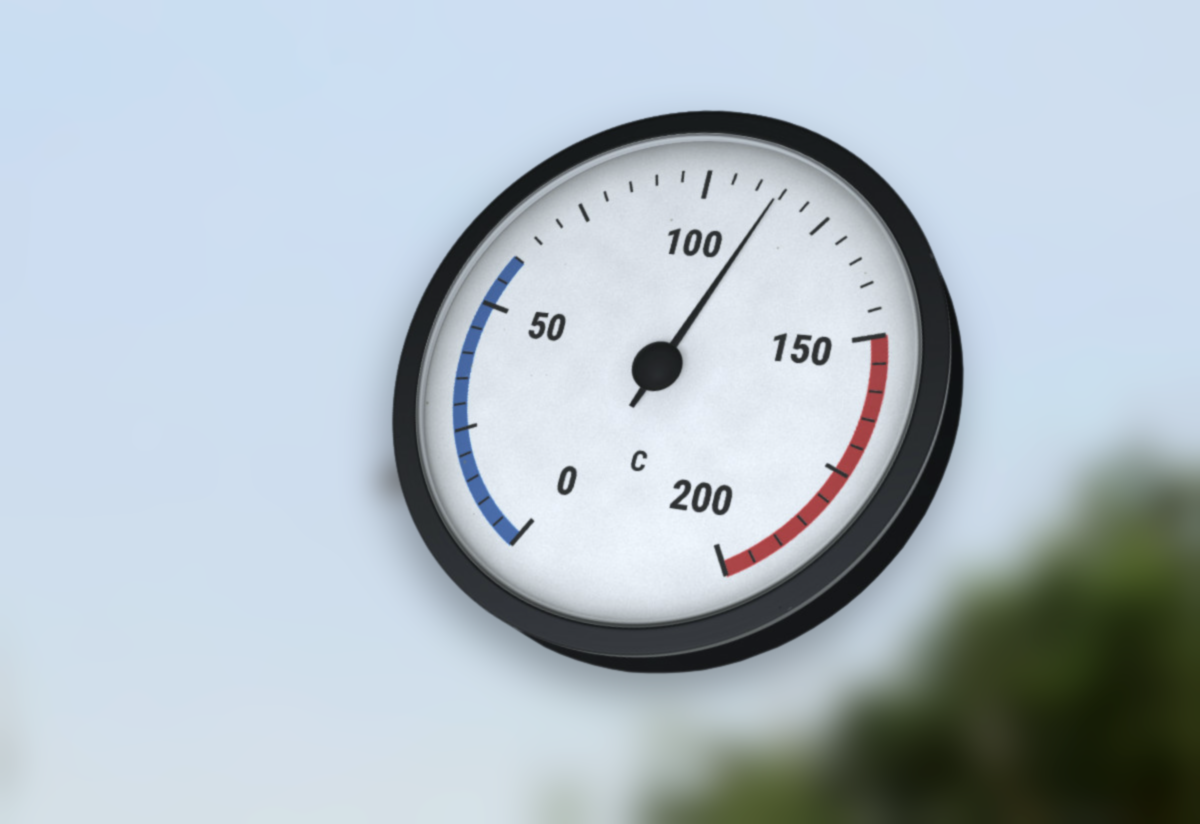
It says 115 °C
